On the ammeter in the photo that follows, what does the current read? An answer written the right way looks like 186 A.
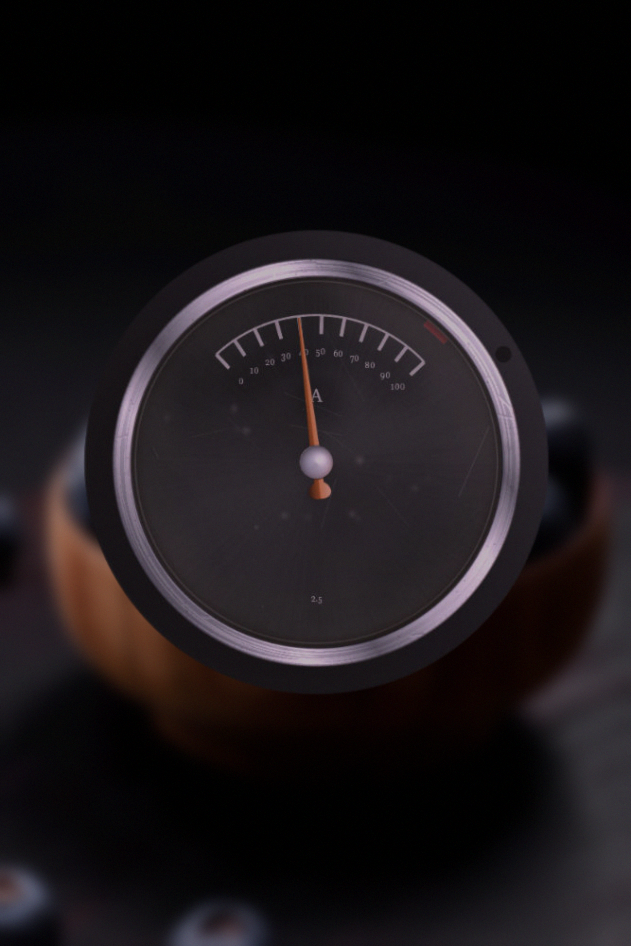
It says 40 A
